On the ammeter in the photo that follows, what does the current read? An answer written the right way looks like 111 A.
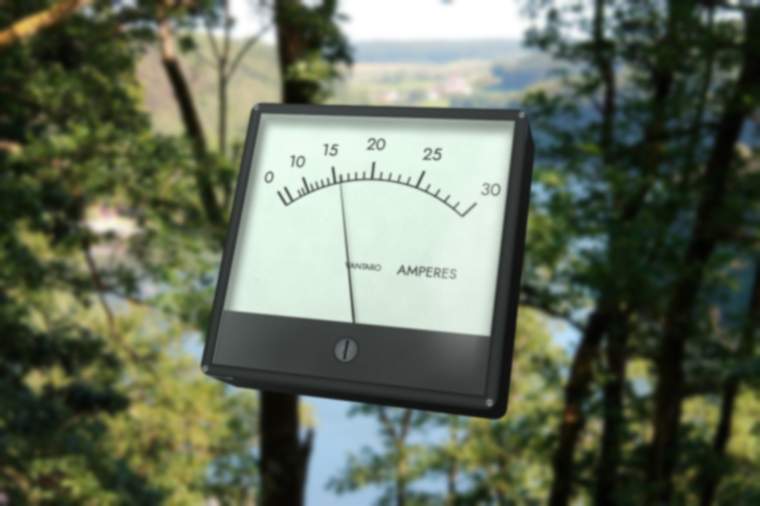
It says 16 A
